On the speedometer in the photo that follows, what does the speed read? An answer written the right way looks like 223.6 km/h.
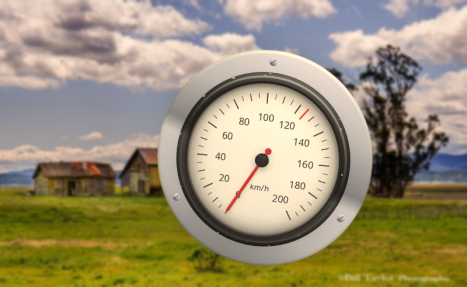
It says 0 km/h
